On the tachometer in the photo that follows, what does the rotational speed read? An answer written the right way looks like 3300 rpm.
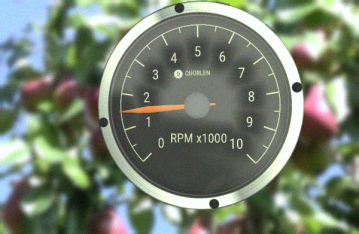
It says 1500 rpm
